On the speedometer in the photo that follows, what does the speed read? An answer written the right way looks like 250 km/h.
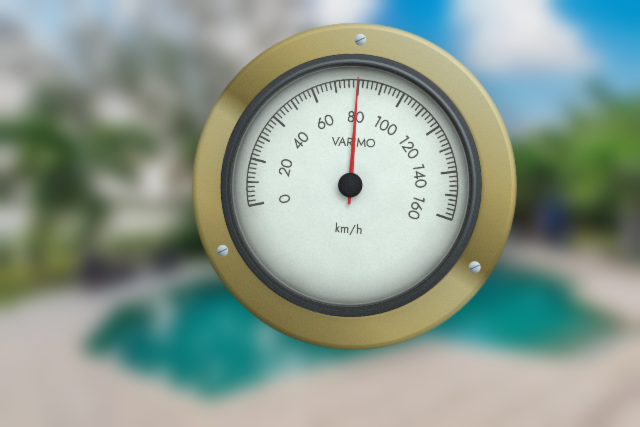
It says 80 km/h
